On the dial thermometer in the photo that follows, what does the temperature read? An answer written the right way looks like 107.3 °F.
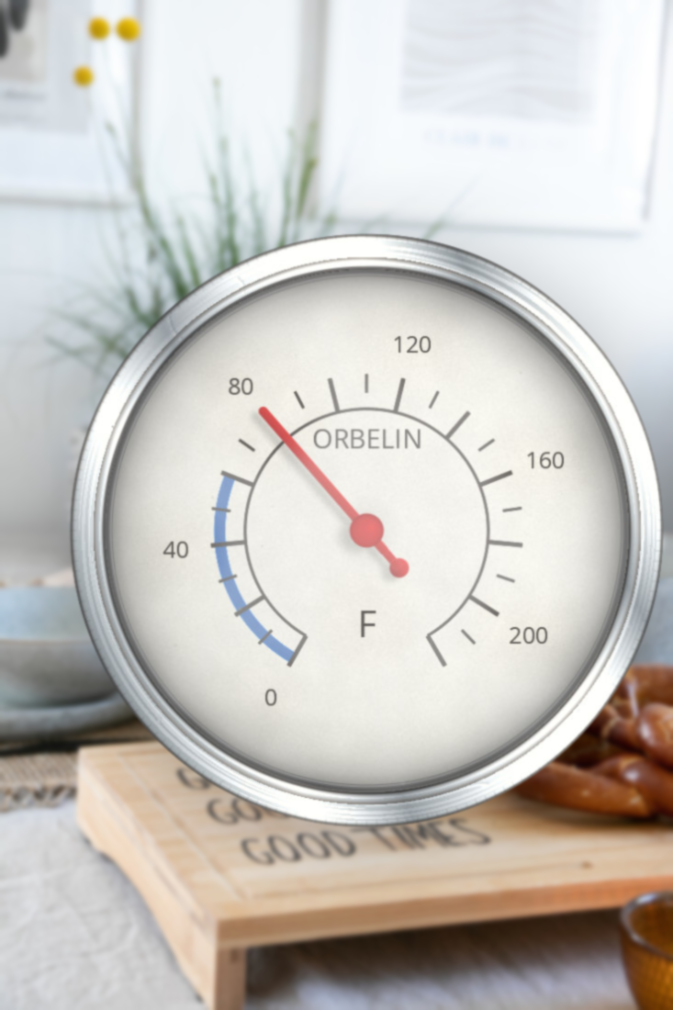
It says 80 °F
